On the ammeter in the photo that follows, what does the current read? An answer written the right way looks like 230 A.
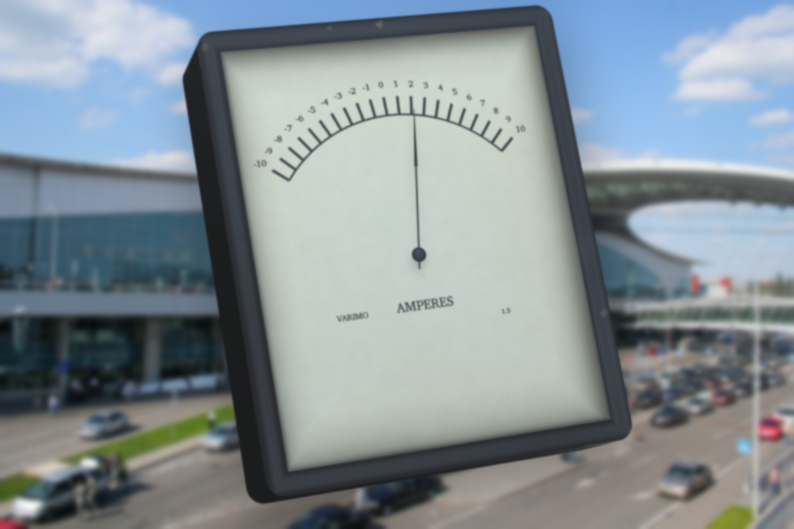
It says 2 A
